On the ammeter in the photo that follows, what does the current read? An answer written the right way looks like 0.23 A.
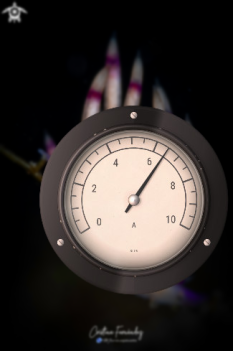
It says 6.5 A
